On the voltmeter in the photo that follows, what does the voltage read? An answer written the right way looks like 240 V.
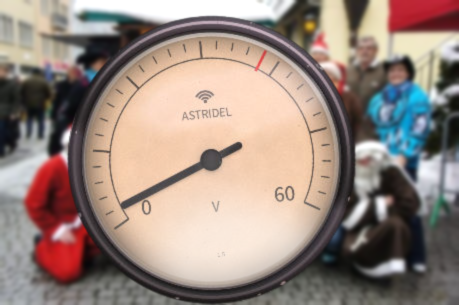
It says 2 V
